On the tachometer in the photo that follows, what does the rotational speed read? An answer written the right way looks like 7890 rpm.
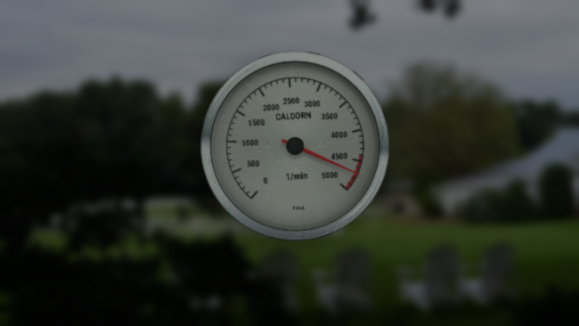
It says 4700 rpm
